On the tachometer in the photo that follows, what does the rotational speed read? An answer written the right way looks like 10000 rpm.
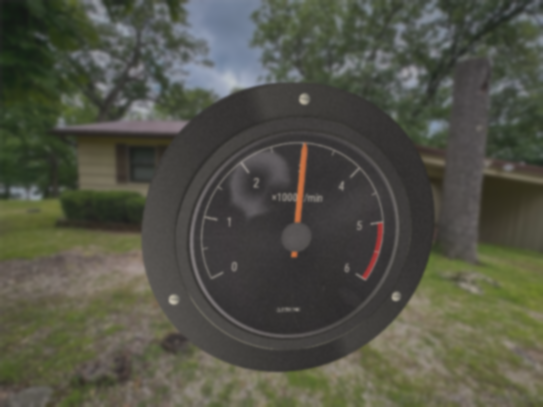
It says 3000 rpm
